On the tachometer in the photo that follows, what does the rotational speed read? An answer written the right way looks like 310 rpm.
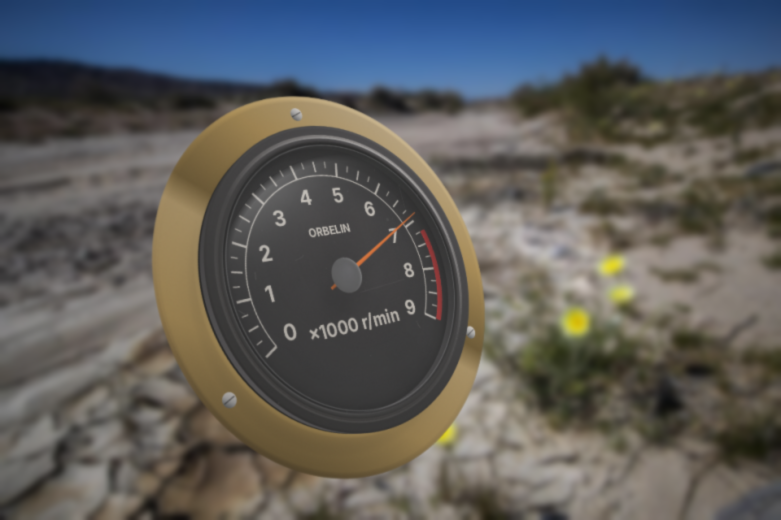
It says 6875 rpm
